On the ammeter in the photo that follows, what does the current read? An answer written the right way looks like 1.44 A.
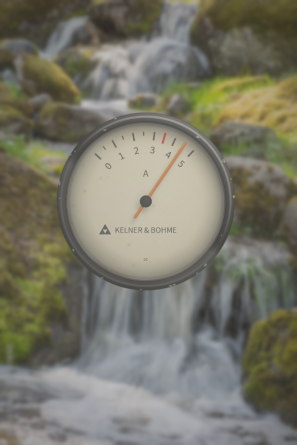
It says 4.5 A
